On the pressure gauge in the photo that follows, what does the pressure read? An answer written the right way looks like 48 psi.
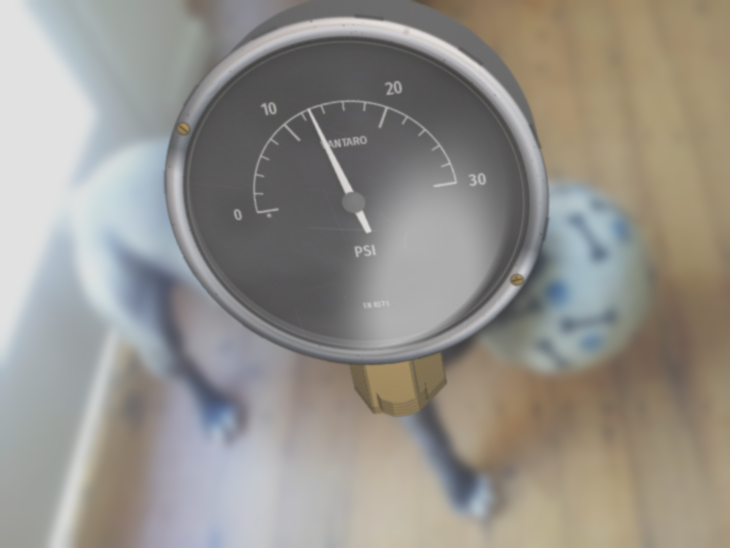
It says 13 psi
